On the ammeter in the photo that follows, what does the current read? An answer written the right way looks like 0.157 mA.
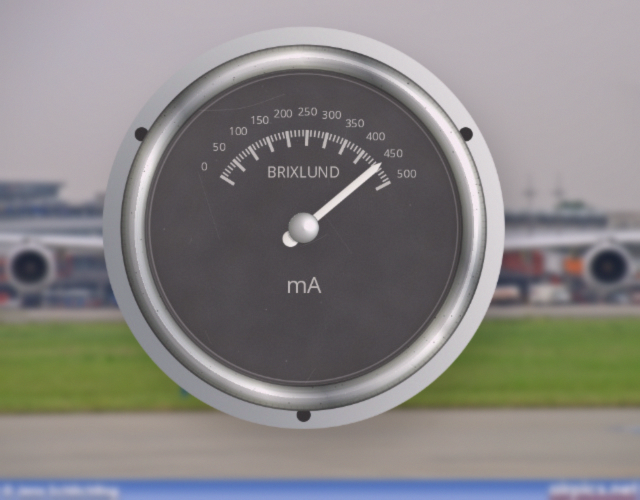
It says 450 mA
